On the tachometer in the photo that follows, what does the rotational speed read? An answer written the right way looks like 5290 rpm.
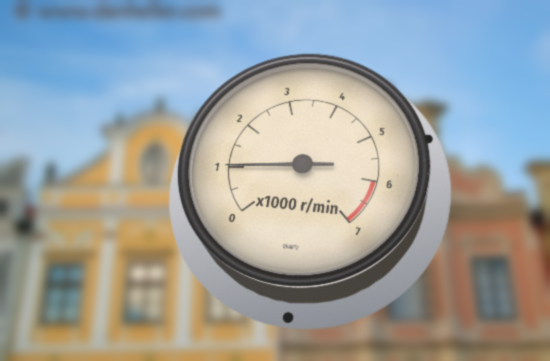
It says 1000 rpm
